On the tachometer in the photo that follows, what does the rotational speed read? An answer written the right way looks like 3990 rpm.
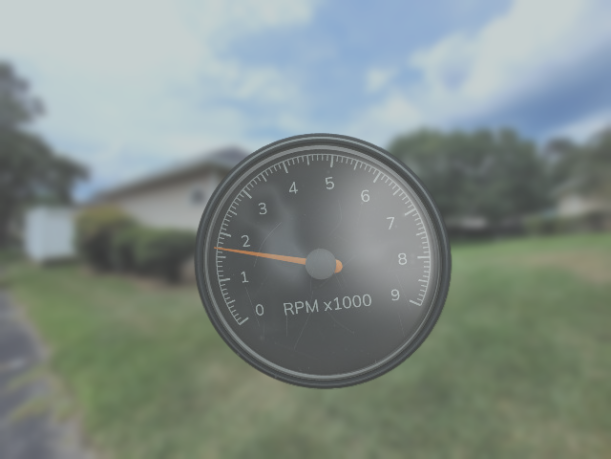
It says 1700 rpm
